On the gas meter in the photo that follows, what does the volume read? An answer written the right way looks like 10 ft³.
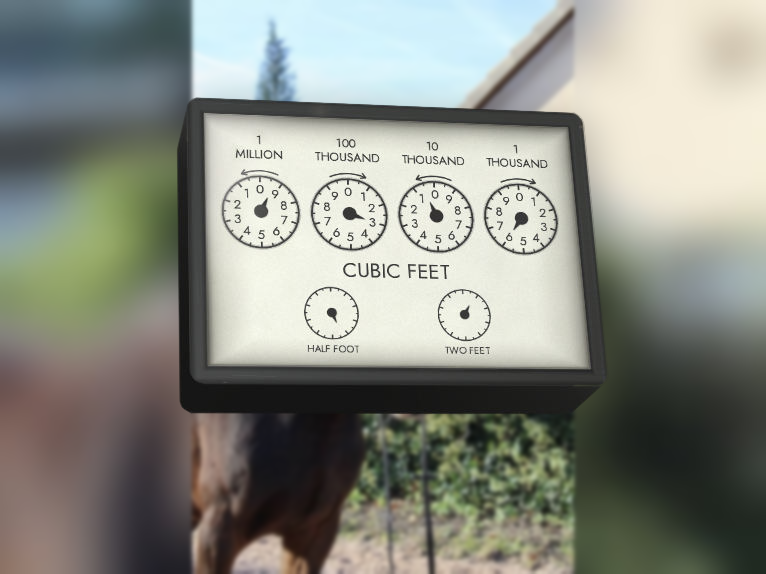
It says 930600 ft³
